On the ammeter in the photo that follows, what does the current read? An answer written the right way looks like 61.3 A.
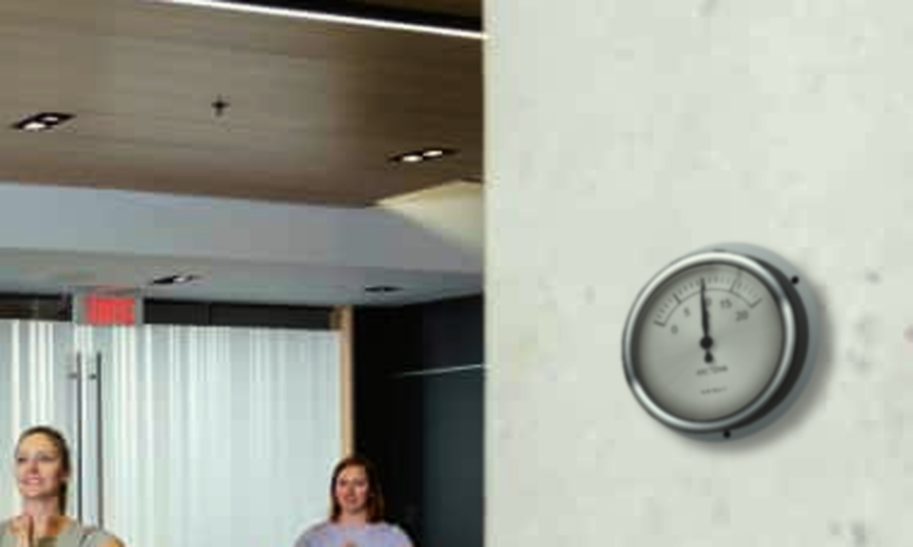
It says 10 A
